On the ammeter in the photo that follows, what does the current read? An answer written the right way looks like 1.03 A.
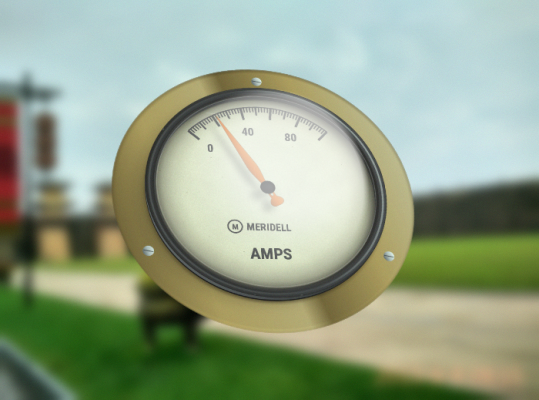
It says 20 A
